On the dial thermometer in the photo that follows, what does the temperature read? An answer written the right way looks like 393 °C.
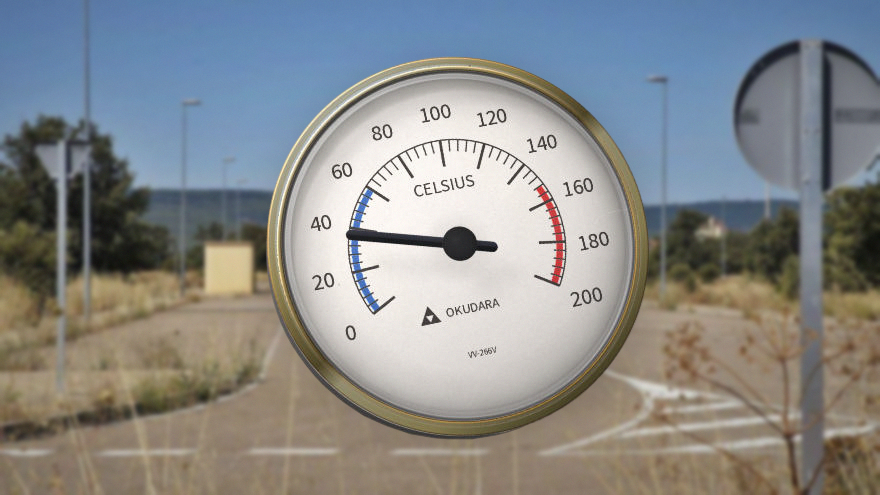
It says 36 °C
